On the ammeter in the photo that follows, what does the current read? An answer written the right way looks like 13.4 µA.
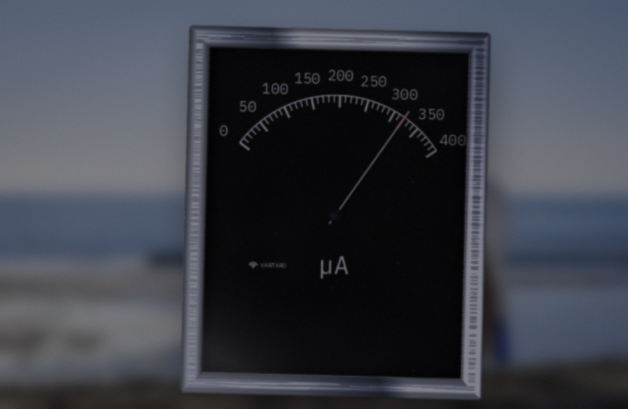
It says 320 µA
